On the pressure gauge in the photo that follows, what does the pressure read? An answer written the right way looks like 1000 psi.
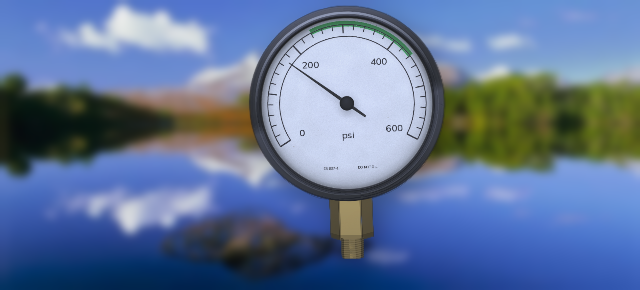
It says 170 psi
